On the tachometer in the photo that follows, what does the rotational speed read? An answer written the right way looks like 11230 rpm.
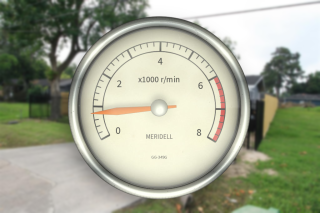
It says 800 rpm
